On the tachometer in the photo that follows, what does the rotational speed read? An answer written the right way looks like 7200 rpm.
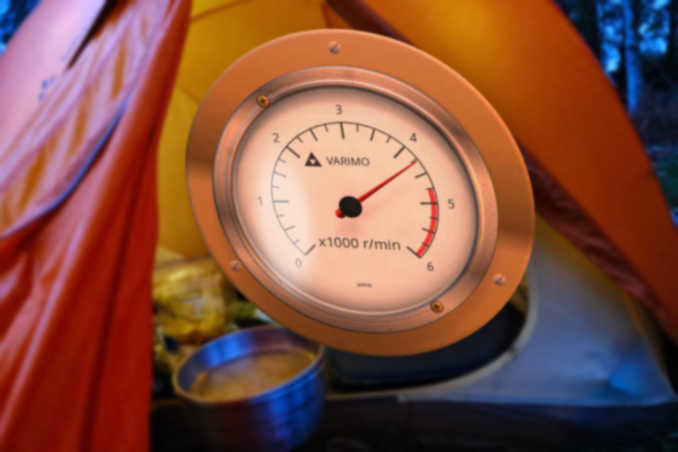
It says 4250 rpm
